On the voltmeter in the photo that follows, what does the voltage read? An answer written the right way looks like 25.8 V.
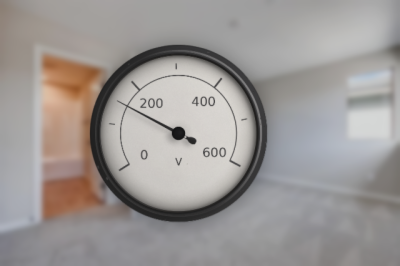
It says 150 V
